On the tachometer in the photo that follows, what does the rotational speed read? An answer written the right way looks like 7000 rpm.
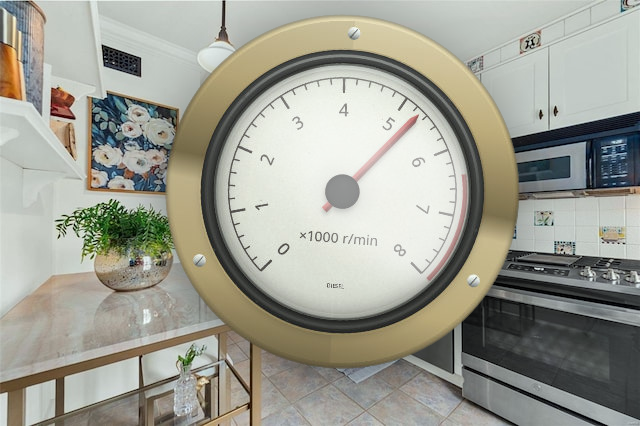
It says 5300 rpm
